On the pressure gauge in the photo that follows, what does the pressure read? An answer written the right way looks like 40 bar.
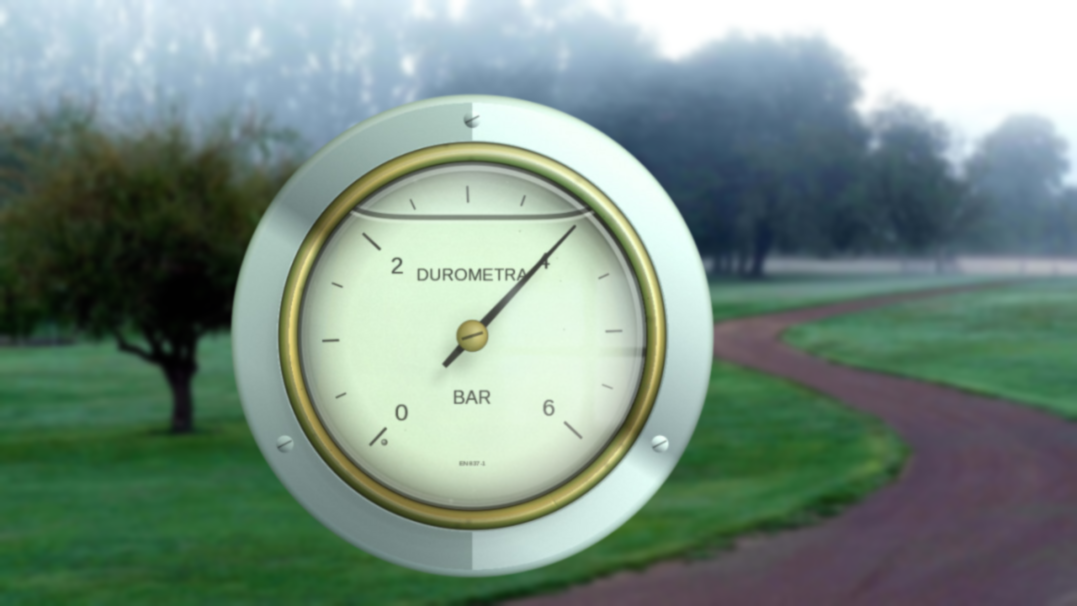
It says 4 bar
